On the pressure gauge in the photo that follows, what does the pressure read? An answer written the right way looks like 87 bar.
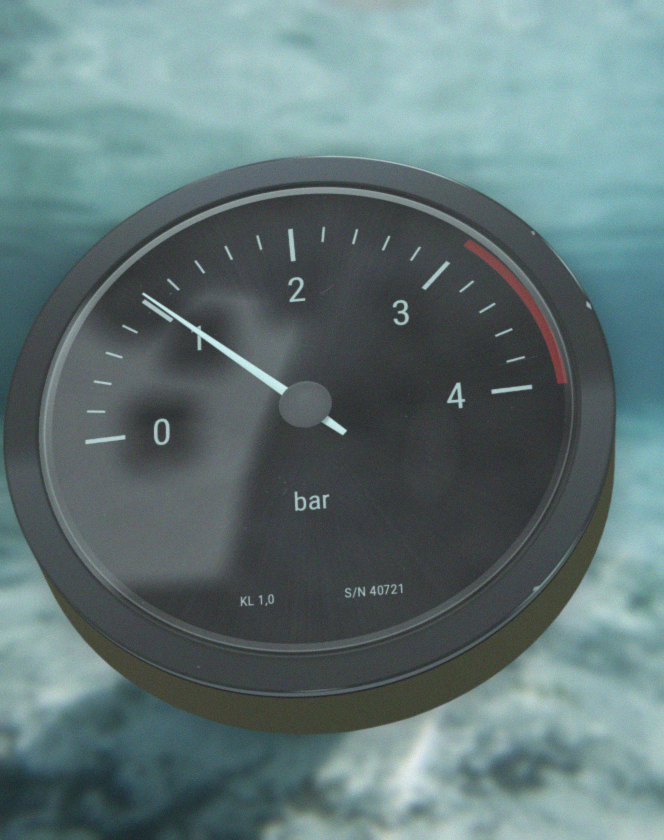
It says 1 bar
